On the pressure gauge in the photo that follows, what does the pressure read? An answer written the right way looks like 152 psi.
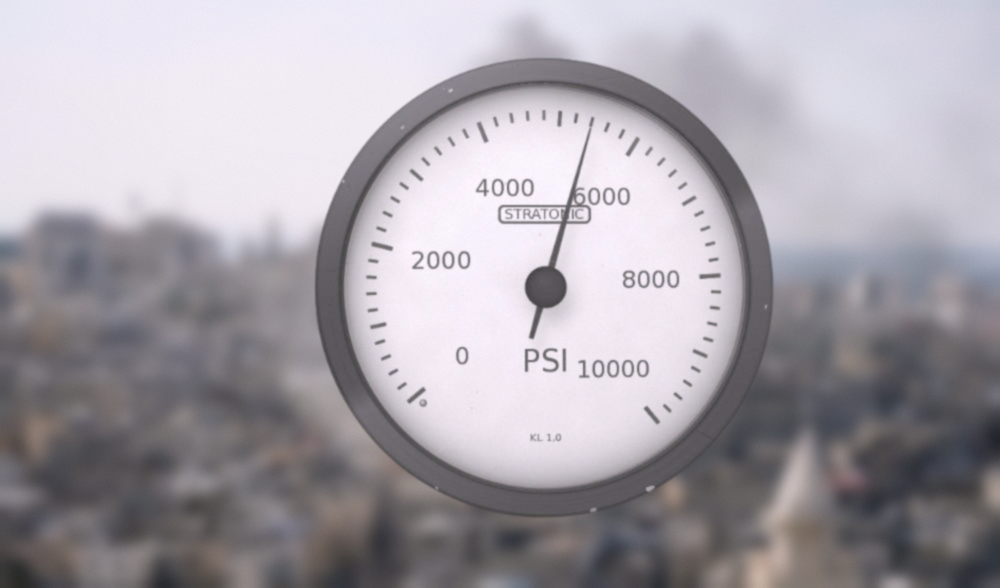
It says 5400 psi
